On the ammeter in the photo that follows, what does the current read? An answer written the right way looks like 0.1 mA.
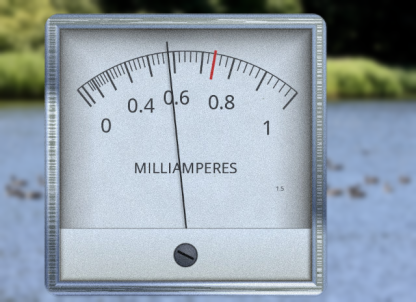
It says 0.58 mA
